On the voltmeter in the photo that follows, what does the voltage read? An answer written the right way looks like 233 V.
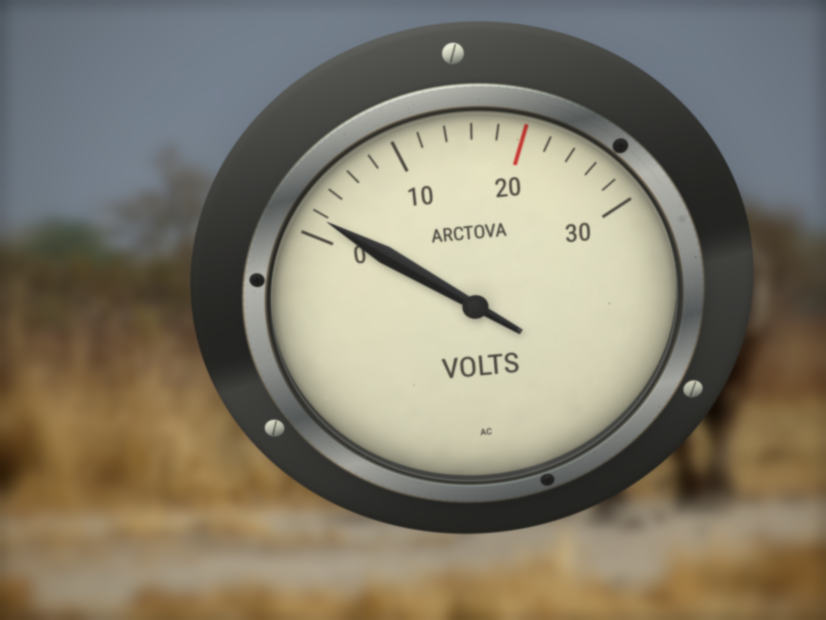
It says 2 V
